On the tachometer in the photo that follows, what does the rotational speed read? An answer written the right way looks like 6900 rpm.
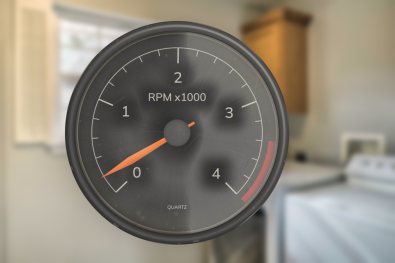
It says 200 rpm
